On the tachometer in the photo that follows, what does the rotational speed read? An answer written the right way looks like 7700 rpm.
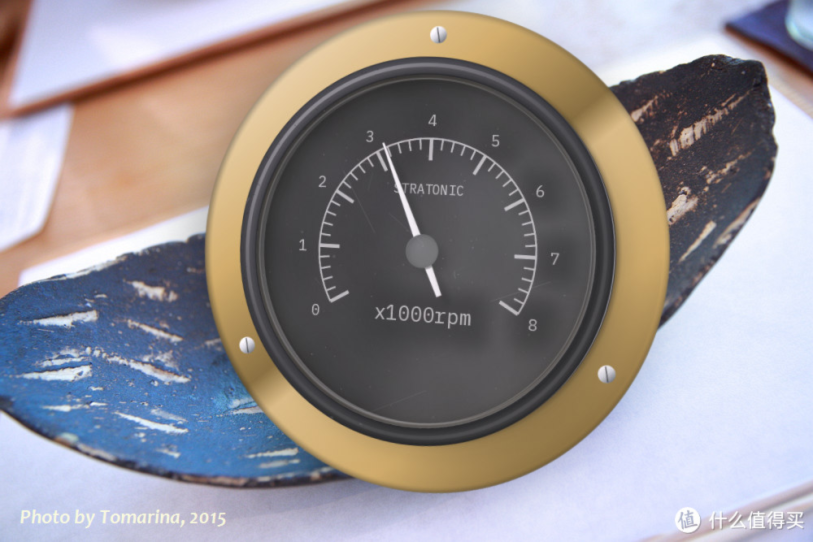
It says 3200 rpm
